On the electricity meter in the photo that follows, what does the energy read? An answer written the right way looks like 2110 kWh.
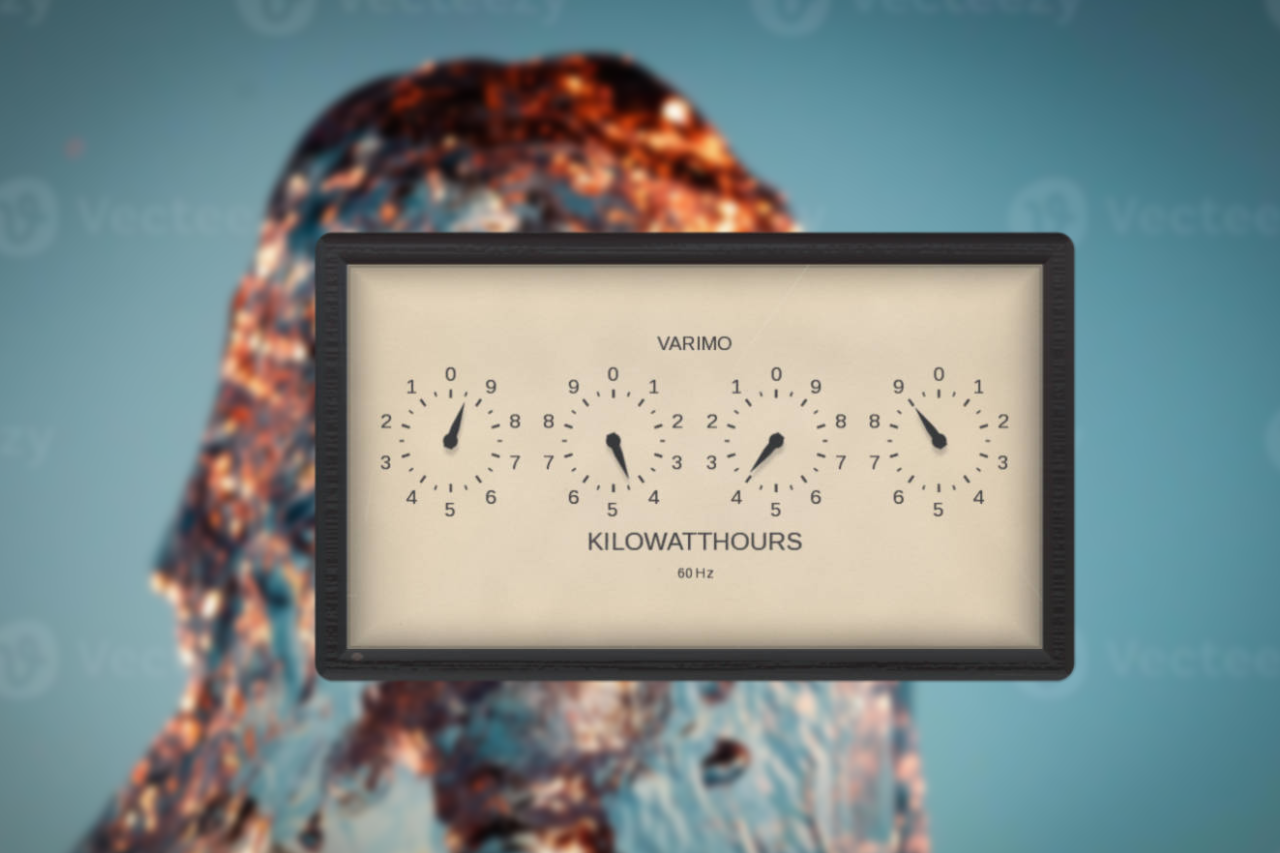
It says 9439 kWh
